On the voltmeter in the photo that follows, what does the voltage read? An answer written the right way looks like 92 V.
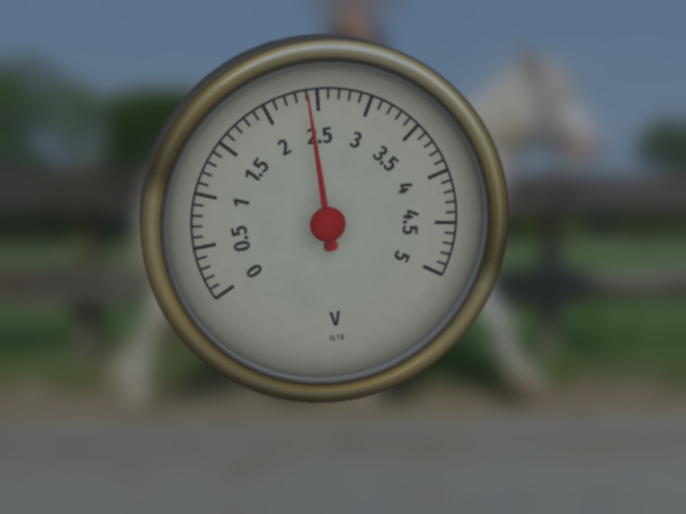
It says 2.4 V
